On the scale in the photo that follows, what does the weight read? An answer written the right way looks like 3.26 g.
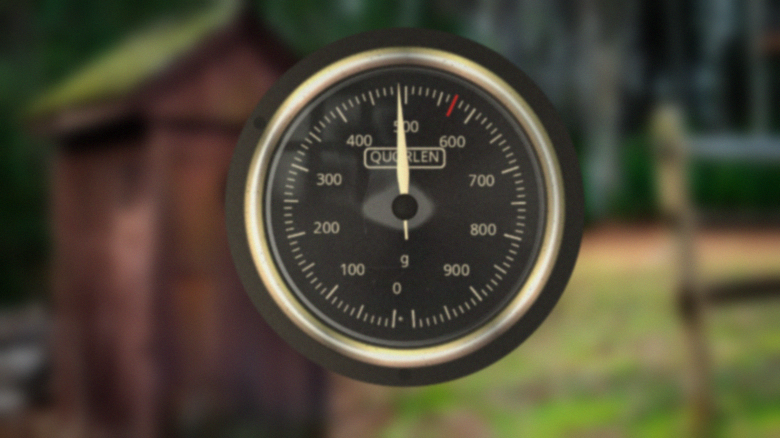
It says 490 g
